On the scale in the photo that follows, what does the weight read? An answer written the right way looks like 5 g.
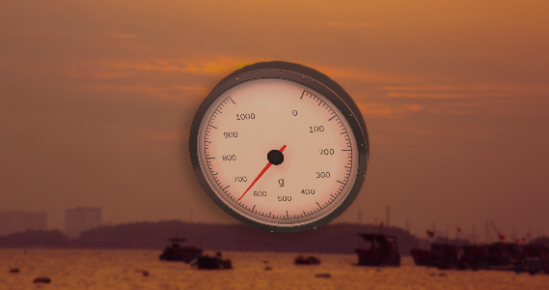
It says 650 g
